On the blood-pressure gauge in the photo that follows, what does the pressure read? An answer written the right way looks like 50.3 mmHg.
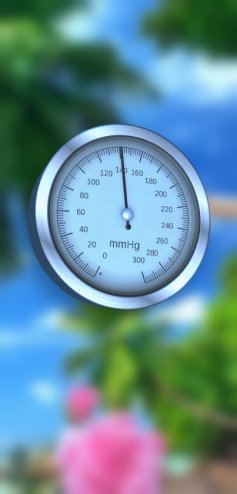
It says 140 mmHg
